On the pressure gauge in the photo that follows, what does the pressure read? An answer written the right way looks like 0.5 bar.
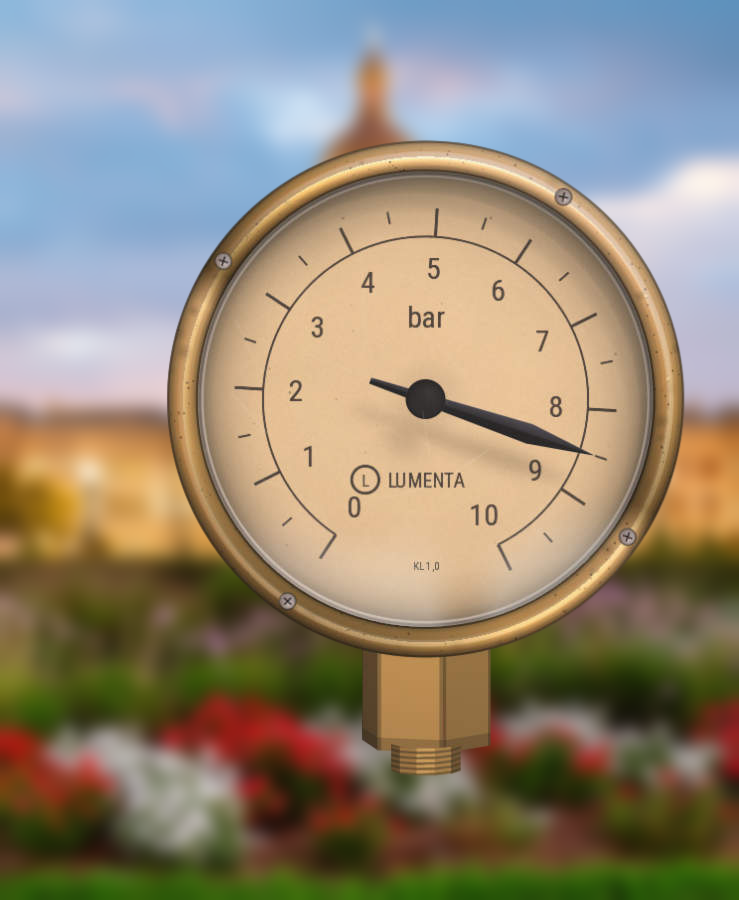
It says 8.5 bar
